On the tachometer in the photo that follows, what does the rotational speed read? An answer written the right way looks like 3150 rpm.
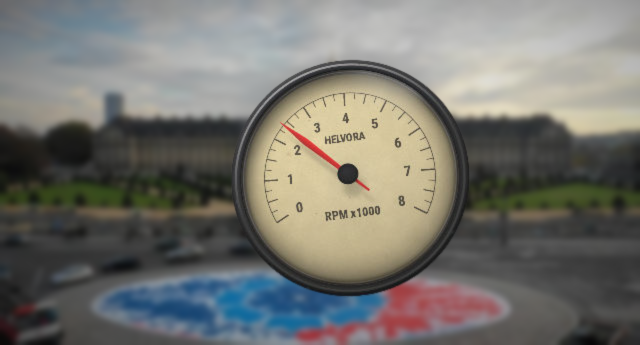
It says 2375 rpm
